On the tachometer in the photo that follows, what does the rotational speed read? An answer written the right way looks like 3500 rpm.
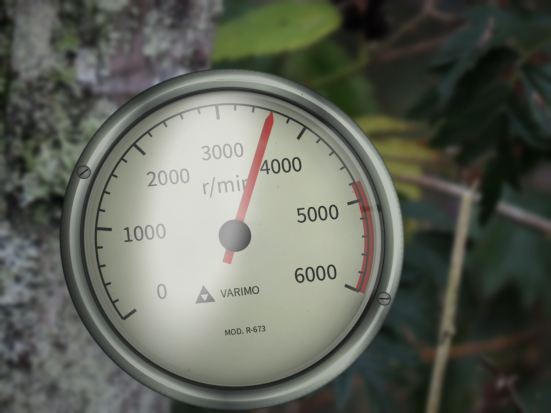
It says 3600 rpm
